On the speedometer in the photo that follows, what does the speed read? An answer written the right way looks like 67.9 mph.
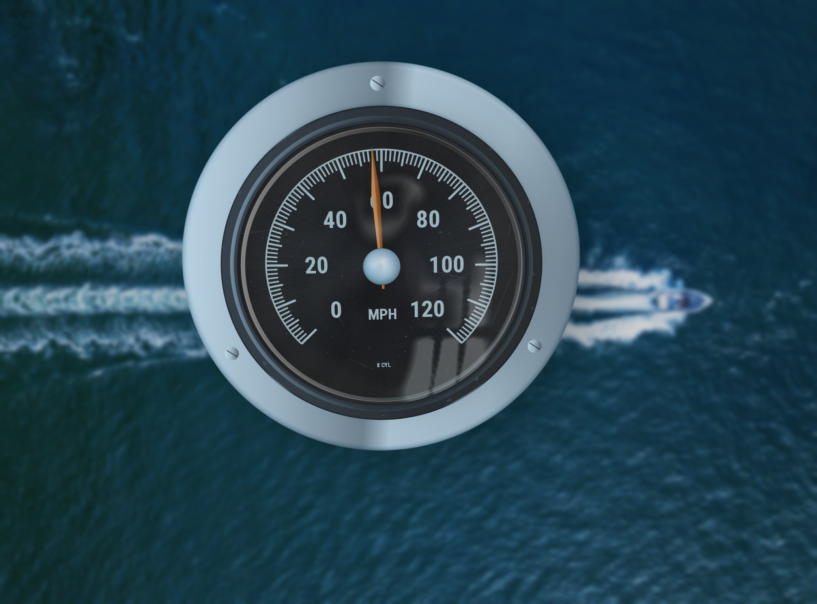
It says 58 mph
